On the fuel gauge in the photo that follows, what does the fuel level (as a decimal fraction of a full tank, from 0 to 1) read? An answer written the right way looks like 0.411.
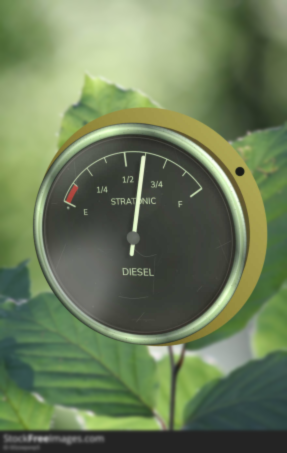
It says 0.625
